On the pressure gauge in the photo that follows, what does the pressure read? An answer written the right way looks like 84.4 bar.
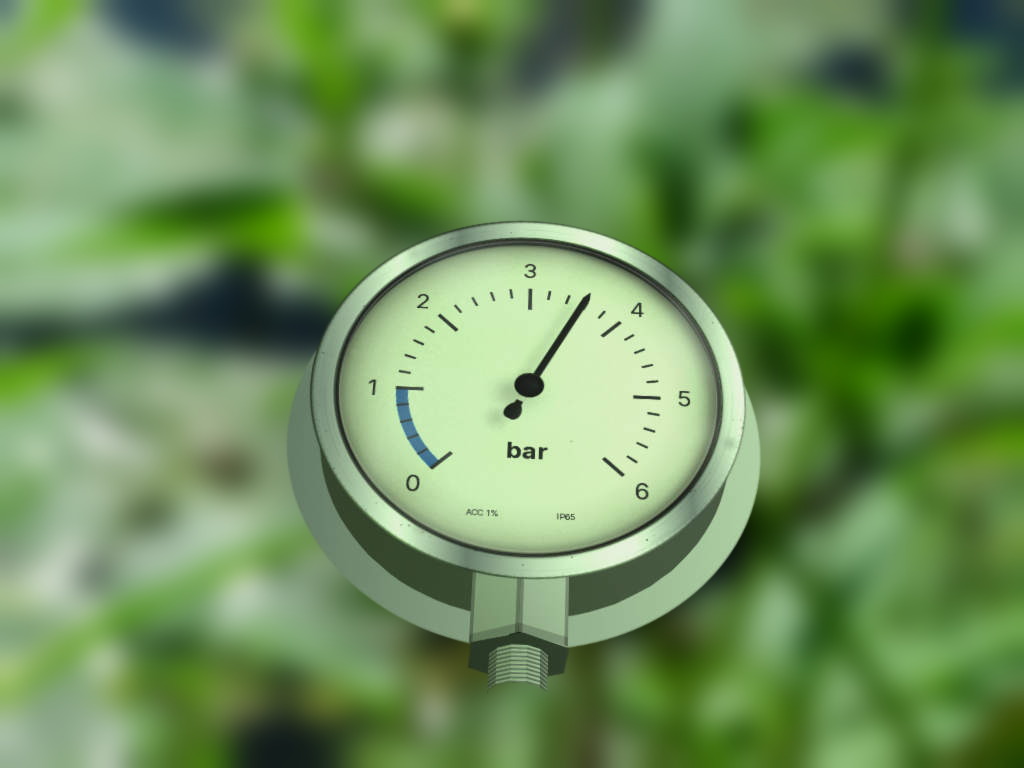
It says 3.6 bar
